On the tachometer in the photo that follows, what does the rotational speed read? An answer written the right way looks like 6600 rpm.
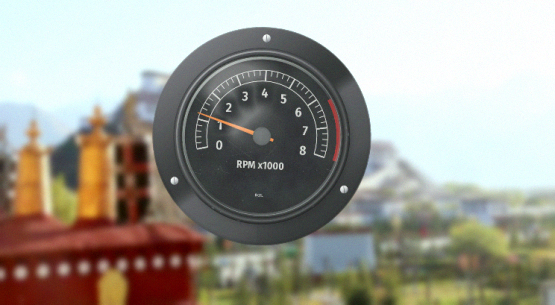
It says 1200 rpm
